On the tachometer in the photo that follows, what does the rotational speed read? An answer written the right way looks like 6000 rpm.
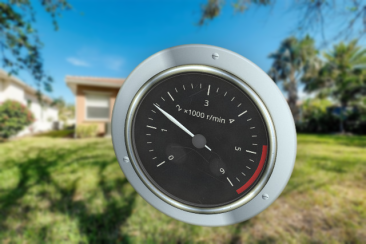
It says 1600 rpm
